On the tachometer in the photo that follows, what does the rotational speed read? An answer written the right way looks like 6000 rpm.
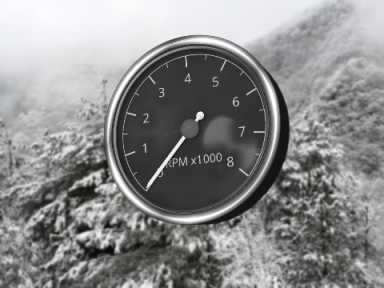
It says 0 rpm
